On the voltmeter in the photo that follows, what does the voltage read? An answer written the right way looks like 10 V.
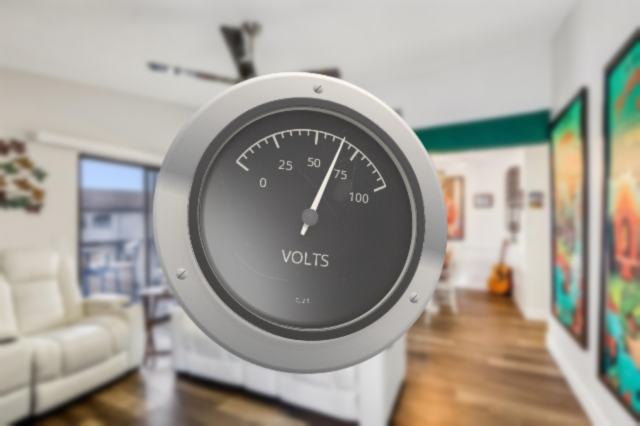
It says 65 V
